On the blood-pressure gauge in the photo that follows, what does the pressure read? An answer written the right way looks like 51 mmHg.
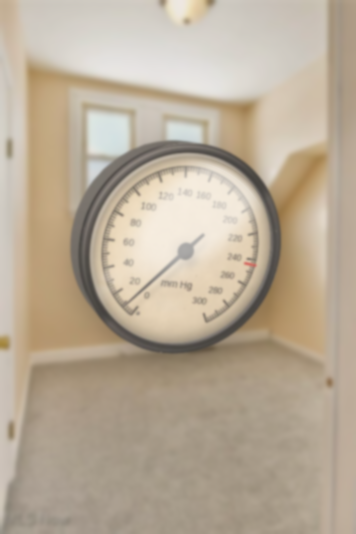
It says 10 mmHg
